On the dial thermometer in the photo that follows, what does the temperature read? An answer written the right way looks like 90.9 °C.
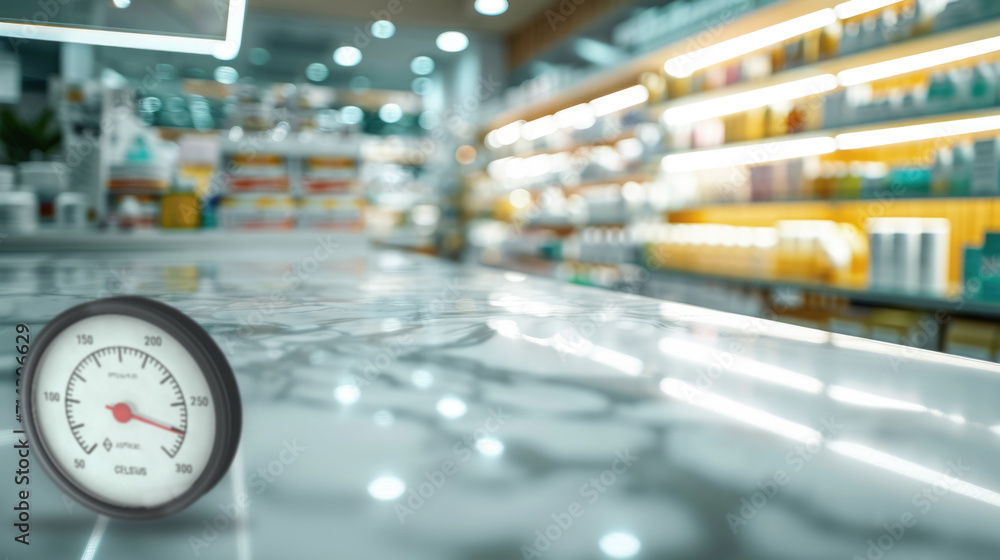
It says 275 °C
